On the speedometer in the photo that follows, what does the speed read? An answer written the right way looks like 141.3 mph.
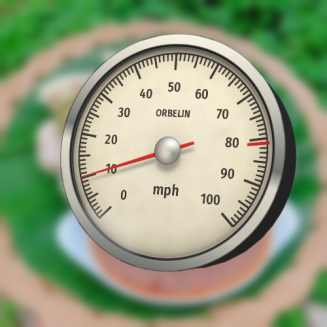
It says 10 mph
